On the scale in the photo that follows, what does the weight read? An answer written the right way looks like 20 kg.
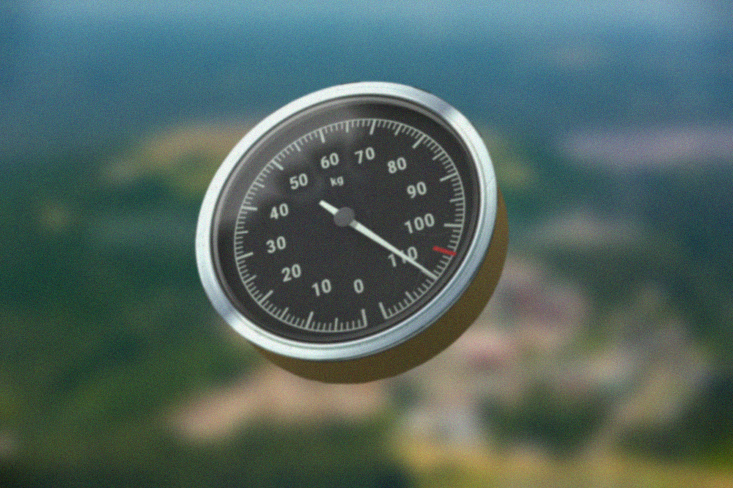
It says 110 kg
